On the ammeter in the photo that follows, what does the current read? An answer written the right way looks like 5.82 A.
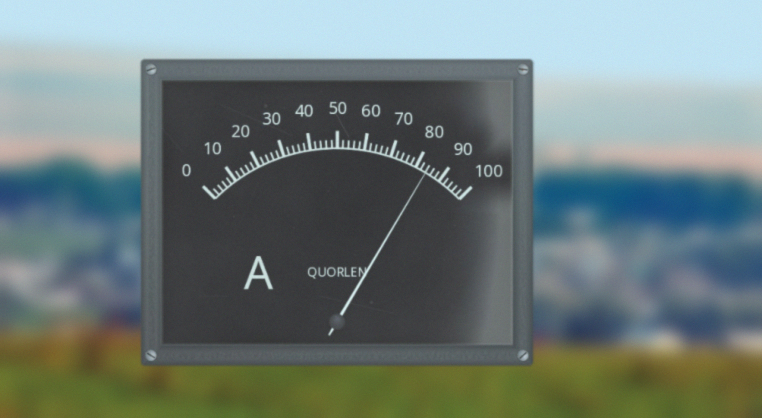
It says 84 A
